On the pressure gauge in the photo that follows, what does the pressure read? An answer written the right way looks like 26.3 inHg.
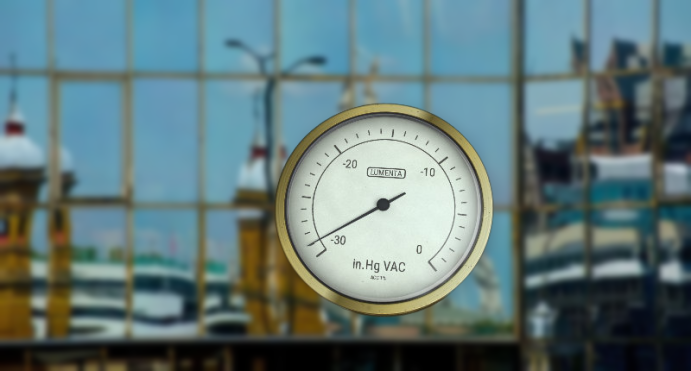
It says -29 inHg
